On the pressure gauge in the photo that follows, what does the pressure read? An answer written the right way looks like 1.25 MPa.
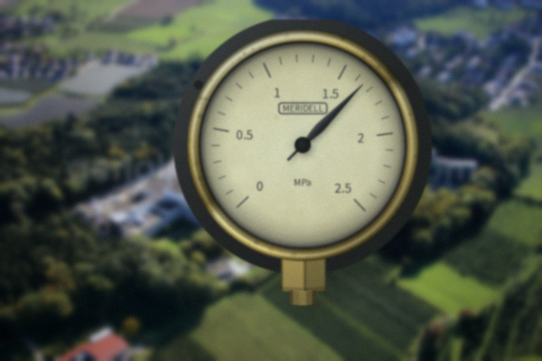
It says 1.65 MPa
